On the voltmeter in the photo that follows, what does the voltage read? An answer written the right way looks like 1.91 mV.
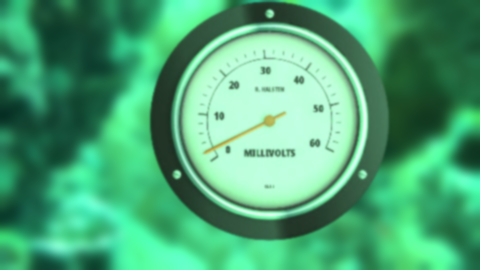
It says 2 mV
